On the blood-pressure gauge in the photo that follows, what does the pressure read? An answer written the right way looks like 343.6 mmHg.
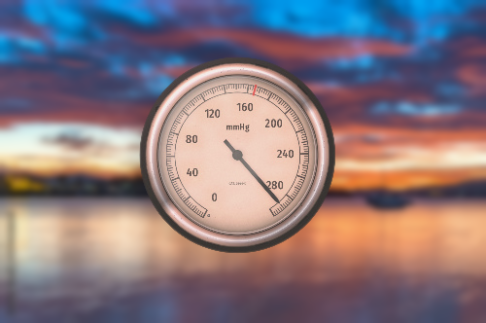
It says 290 mmHg
